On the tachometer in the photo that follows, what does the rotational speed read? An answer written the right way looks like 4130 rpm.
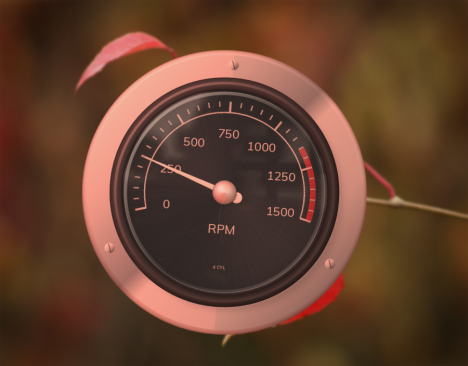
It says 250 rpm
